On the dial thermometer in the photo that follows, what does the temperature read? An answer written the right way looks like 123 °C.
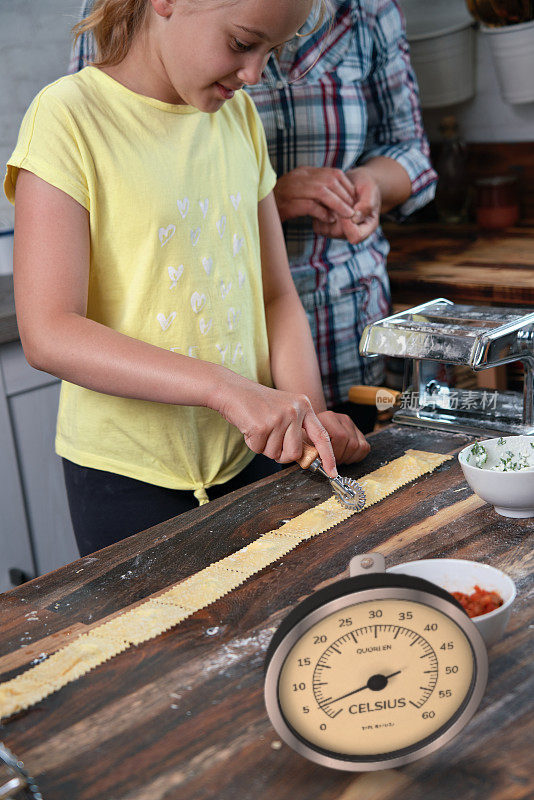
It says 5 °C
